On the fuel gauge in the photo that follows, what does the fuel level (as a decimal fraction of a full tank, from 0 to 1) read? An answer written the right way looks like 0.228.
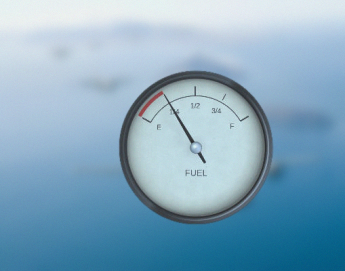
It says 0.25
